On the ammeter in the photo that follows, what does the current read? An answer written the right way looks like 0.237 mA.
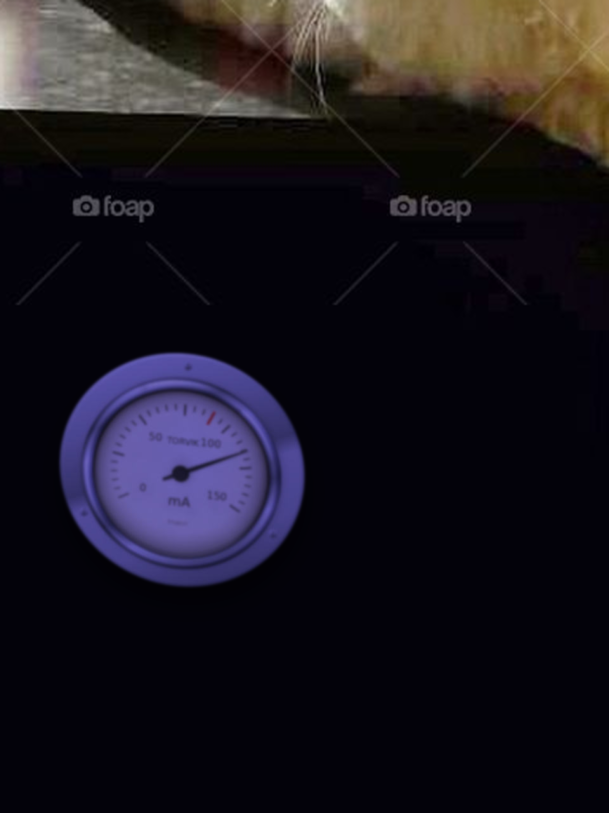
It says 115 mA
